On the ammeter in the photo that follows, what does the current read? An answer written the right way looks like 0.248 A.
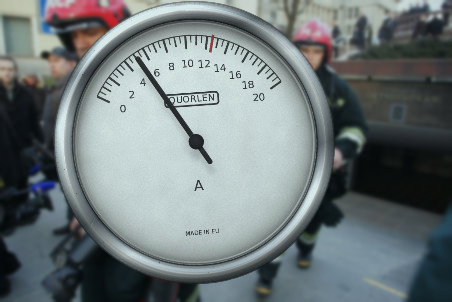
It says 5 A
